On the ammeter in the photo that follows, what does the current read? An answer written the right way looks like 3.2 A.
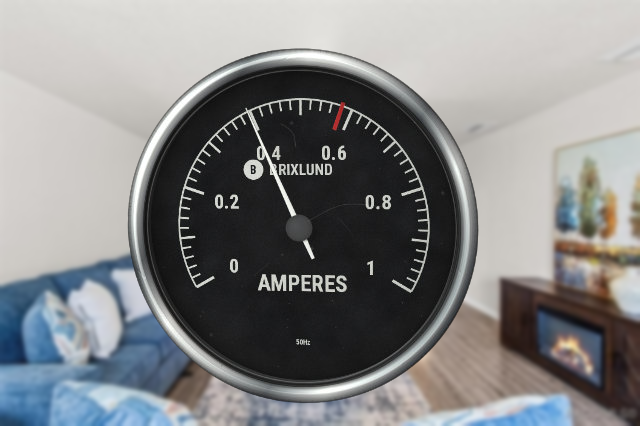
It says 0.4 A
